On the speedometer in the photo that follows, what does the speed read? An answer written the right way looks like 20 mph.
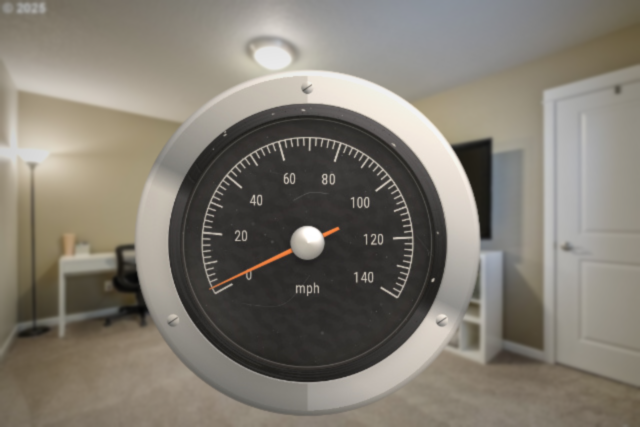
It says 2 mph
